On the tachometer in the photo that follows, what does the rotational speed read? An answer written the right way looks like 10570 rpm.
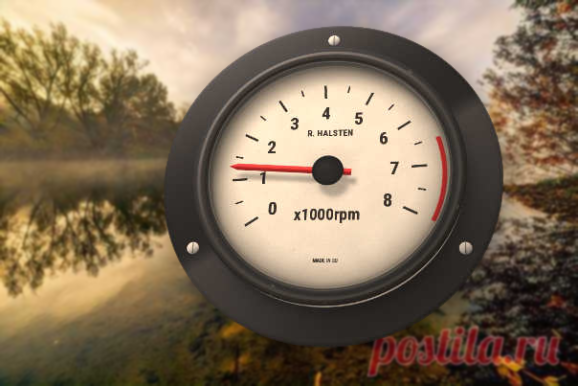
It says 1250 rpm
